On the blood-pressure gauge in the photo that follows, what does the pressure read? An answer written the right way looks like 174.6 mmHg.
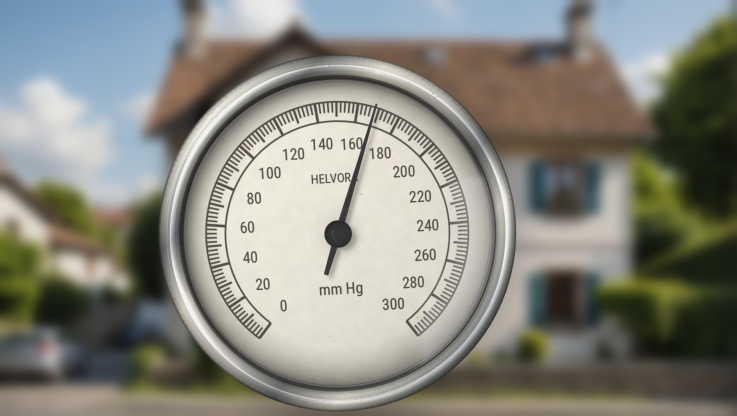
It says 168 mmHg
